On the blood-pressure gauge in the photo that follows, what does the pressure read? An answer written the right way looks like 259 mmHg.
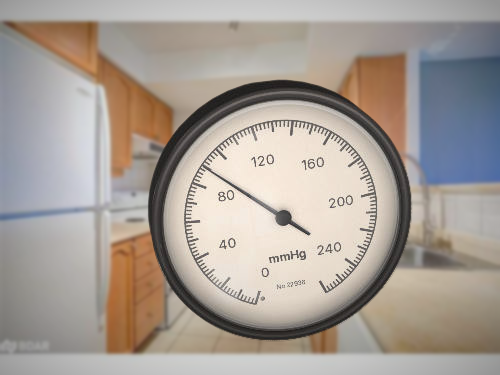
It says 90 mmHg
